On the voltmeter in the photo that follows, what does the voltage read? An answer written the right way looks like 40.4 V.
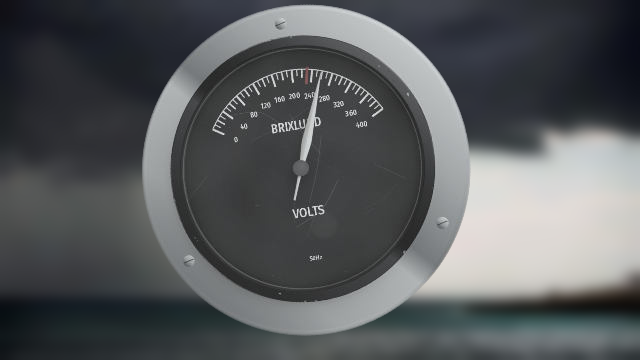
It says 260 V
